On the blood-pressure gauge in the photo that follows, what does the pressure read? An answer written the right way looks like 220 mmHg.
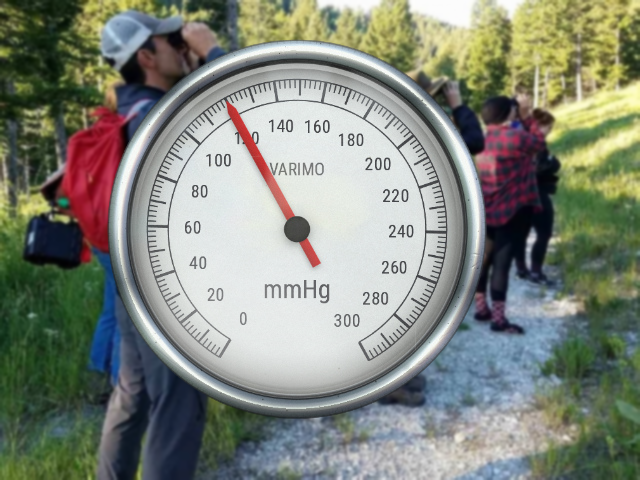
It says 120 mmHg
